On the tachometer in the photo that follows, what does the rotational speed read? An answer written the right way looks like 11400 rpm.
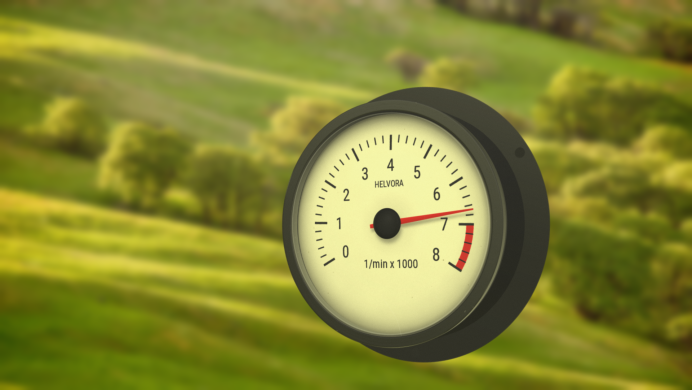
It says 6700 rpm
